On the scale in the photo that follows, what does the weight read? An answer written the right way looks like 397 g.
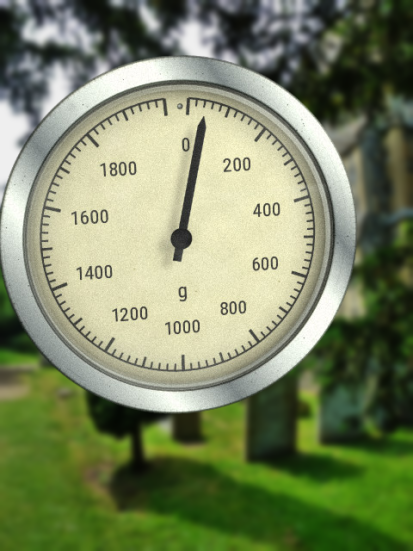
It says 40 g
